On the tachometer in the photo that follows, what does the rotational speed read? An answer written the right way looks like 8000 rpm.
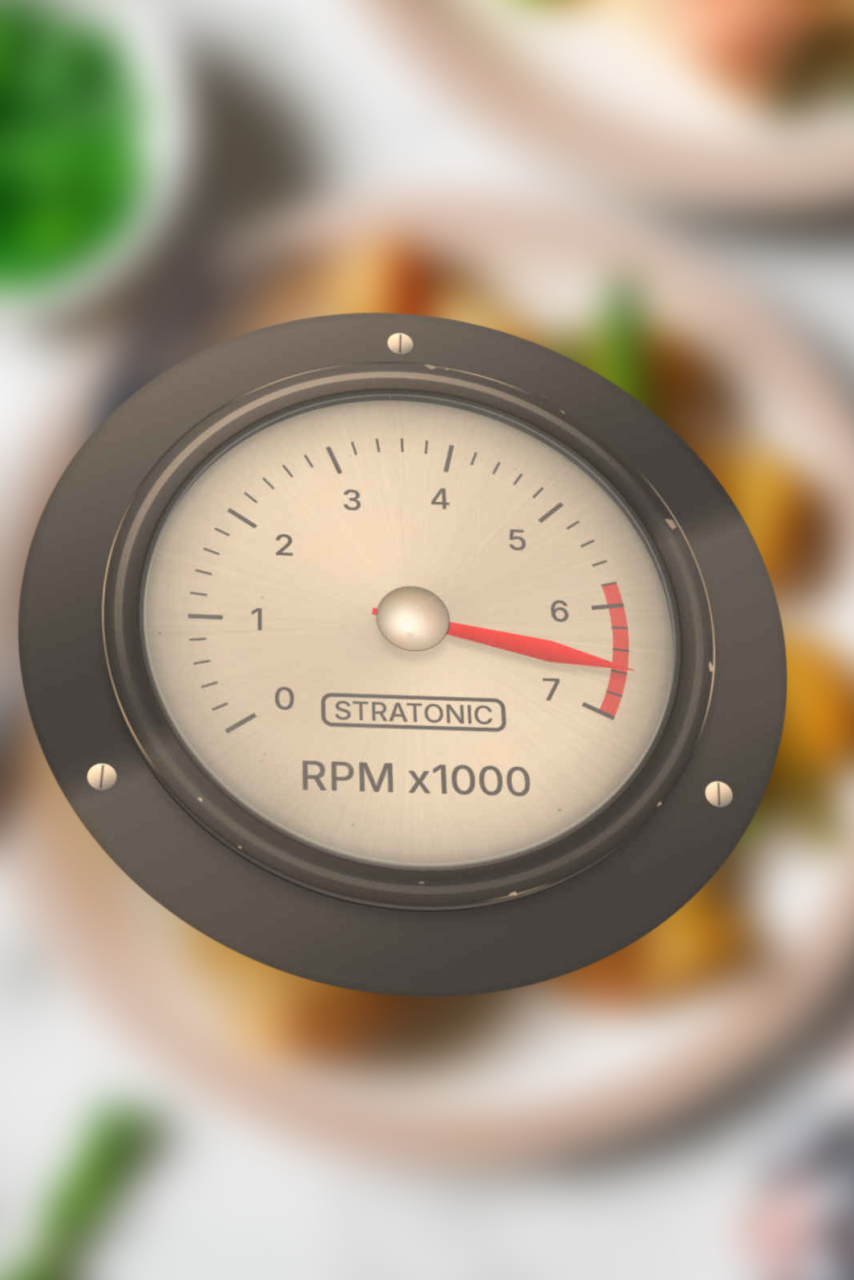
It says 6600 rpm
